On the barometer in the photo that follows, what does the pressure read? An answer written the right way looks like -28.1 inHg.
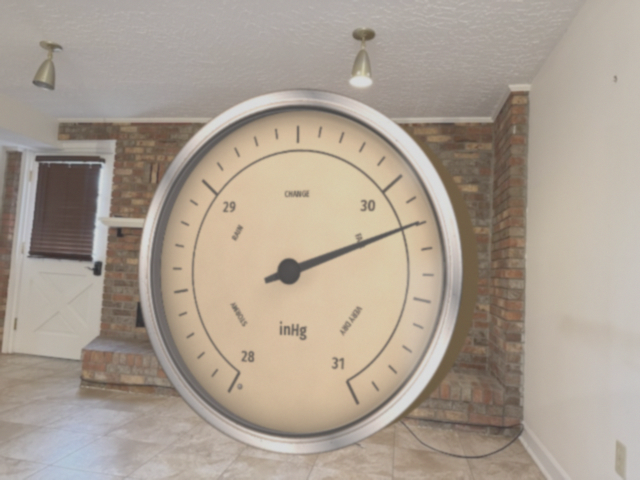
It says 30.2 inHg
